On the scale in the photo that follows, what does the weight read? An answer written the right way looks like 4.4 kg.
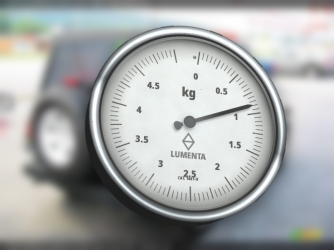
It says 0.9 kg
